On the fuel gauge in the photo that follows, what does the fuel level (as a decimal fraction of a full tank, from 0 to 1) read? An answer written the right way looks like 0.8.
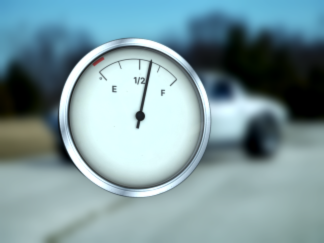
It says 0.625
